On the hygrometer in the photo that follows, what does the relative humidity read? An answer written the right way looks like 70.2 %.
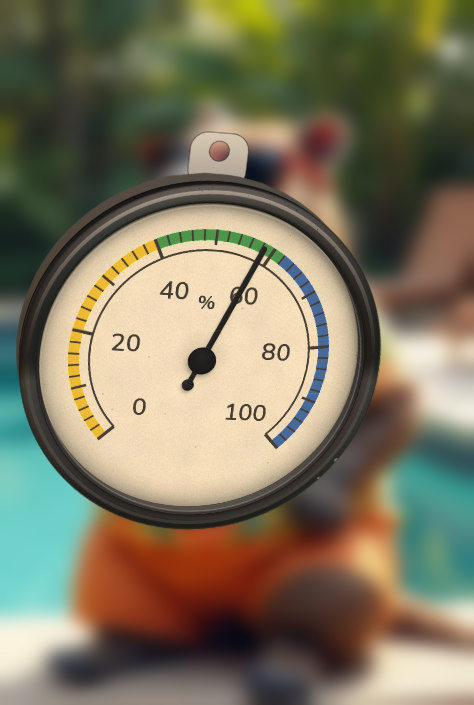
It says 58 %
